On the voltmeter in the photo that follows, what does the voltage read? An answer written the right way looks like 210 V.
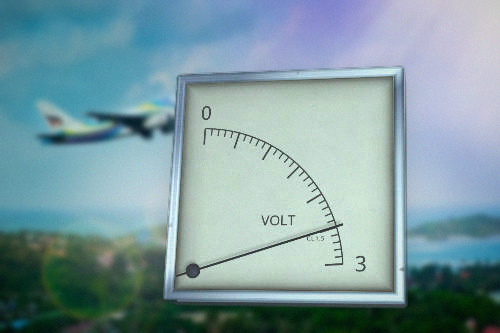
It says 2.5 V
